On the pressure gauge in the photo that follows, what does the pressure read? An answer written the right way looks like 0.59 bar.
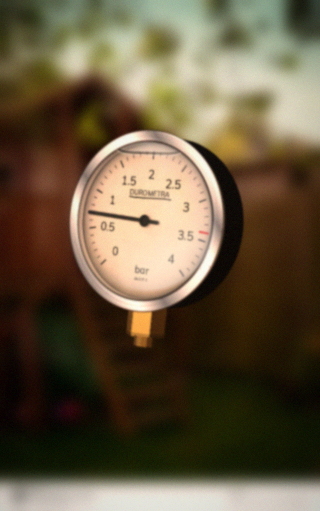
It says 0.7 bar
